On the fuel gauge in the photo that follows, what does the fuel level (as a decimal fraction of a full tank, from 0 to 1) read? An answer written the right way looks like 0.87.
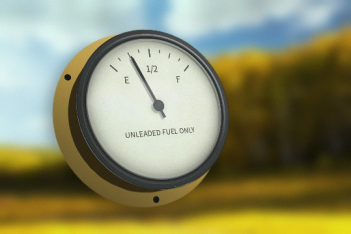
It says 0.25
